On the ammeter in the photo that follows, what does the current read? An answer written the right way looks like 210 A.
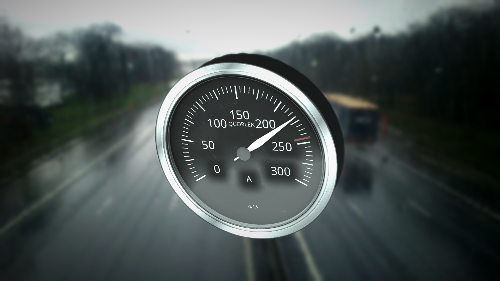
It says 220 A
